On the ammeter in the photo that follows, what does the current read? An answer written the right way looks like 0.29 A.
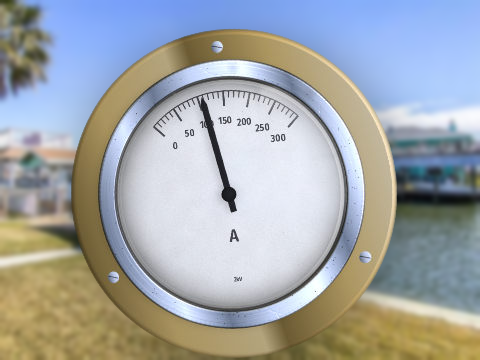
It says 110 A
